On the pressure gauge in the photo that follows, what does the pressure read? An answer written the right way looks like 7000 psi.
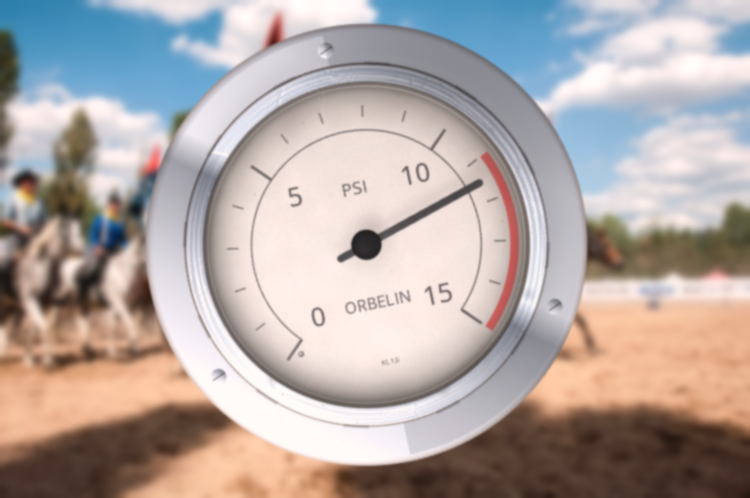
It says 11.5 psi
